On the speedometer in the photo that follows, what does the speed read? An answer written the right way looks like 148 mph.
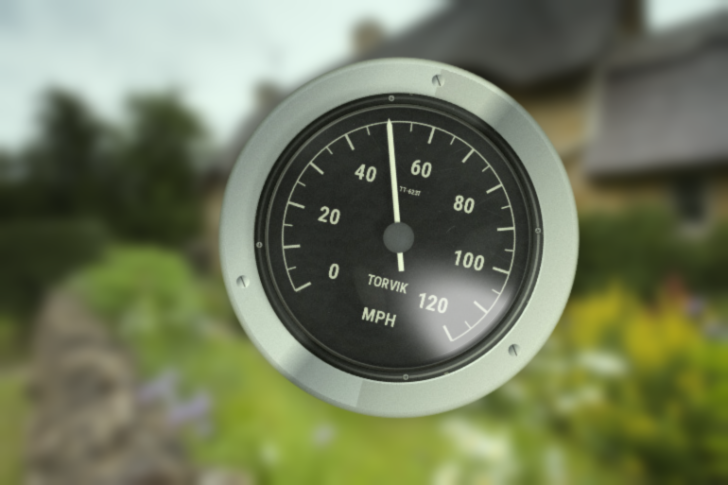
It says 50 mph
